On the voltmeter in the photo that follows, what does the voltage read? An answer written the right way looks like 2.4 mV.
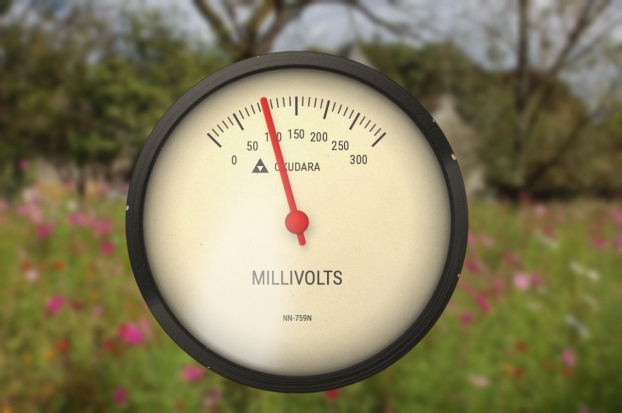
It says 100 mV
